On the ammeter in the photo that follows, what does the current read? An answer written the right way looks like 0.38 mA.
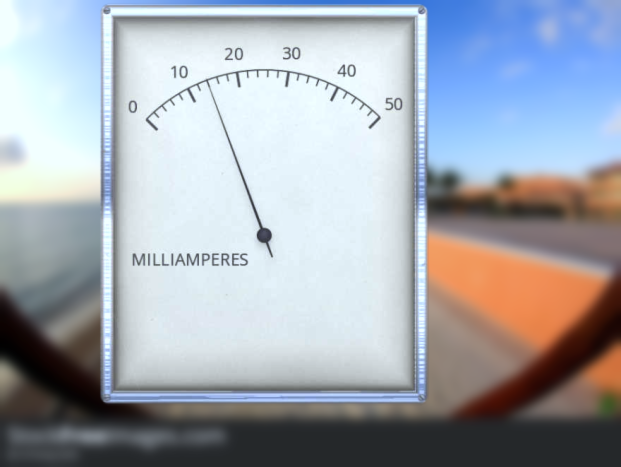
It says 14 mA
